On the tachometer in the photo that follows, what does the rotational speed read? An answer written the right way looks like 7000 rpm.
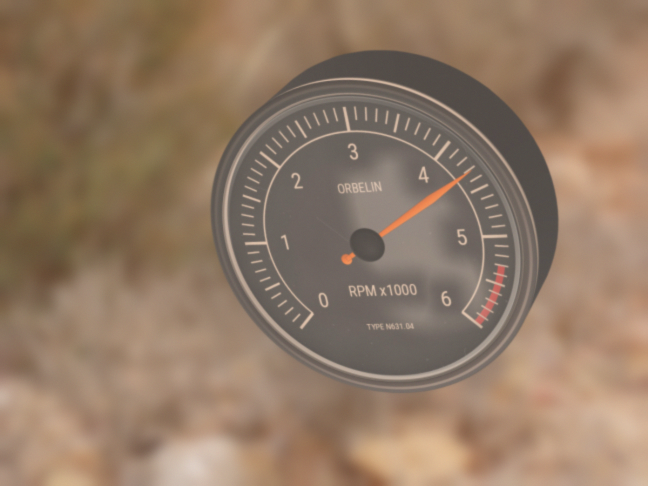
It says 4300 rpm
